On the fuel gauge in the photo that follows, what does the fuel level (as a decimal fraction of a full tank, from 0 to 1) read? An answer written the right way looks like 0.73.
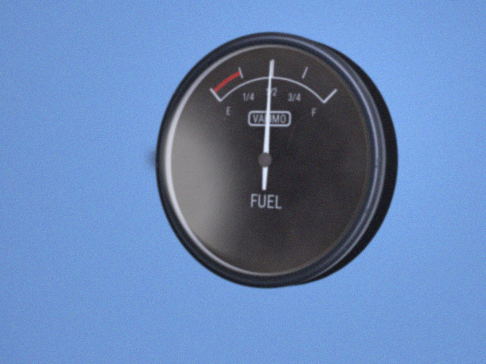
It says 0.5
